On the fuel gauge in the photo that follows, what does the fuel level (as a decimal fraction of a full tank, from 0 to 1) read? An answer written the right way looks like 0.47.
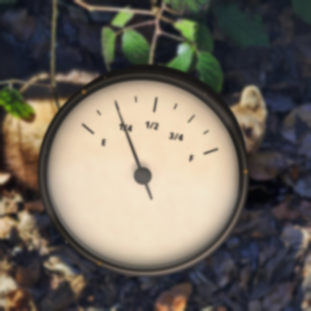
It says 0.25
